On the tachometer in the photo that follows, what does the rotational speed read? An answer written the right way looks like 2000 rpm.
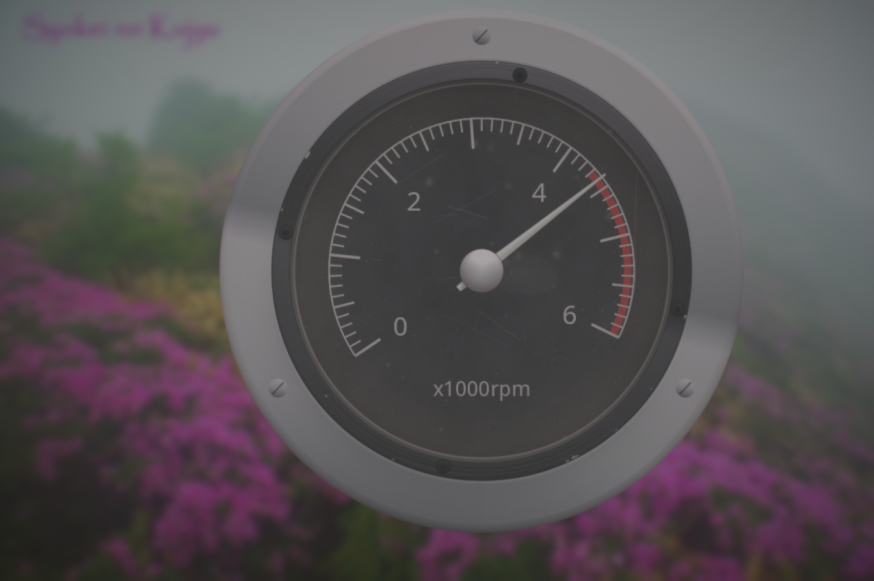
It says 4400 rpm
